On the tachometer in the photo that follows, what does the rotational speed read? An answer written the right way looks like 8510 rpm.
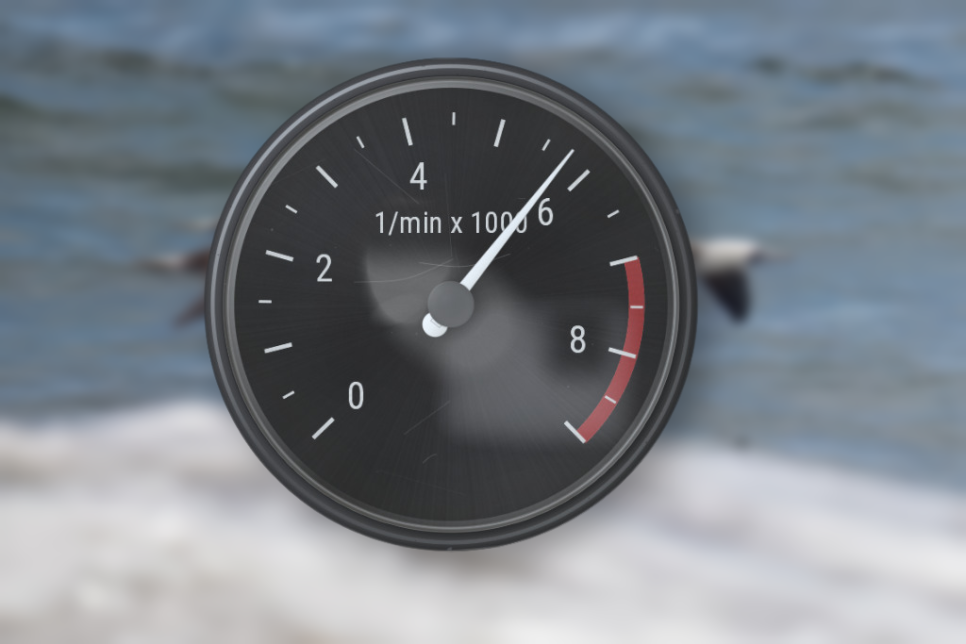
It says 5750 rpm
